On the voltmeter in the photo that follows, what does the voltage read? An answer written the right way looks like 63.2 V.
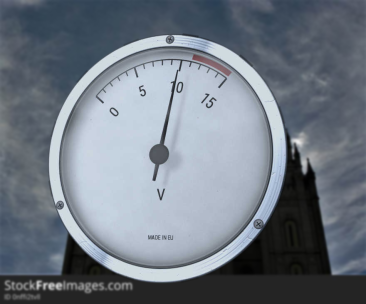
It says 10 V
